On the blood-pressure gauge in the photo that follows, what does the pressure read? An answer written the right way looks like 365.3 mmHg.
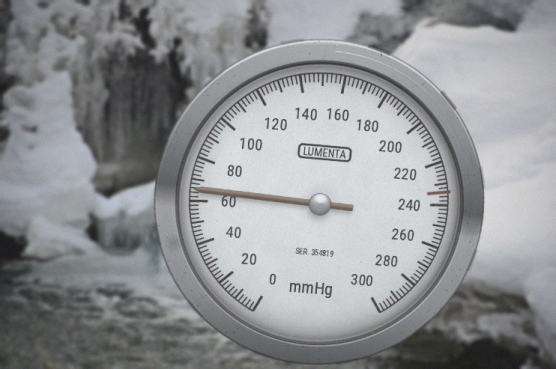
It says 66 mmHg
